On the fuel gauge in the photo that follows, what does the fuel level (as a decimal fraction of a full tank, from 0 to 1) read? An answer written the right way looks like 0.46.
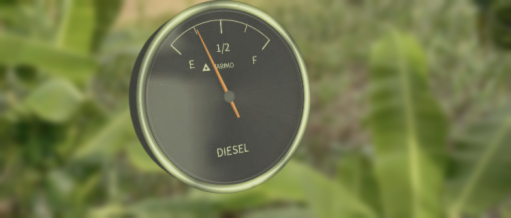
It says 0.25
